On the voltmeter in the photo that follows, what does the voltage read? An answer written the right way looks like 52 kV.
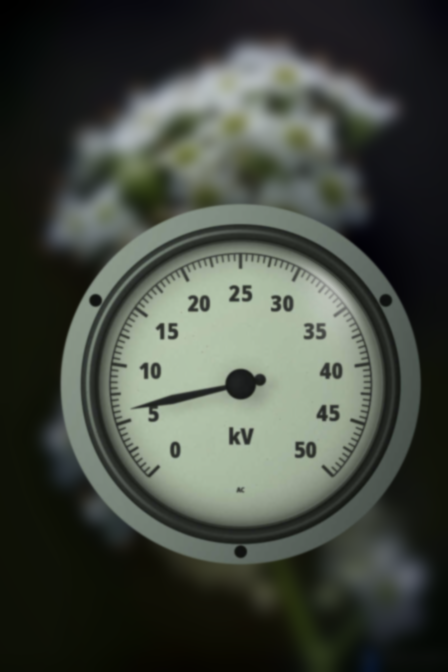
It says 6 kV
